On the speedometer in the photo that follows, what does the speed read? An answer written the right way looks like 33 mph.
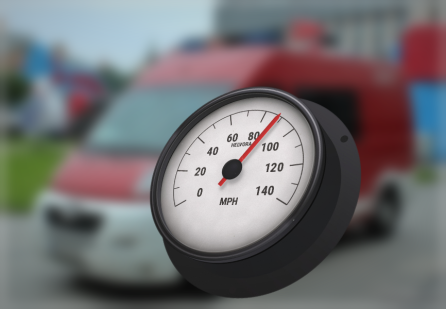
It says 90 mph
